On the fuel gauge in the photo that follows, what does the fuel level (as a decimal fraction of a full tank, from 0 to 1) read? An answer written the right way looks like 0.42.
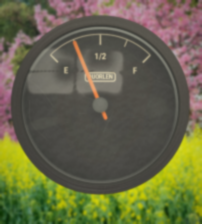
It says 0.25
